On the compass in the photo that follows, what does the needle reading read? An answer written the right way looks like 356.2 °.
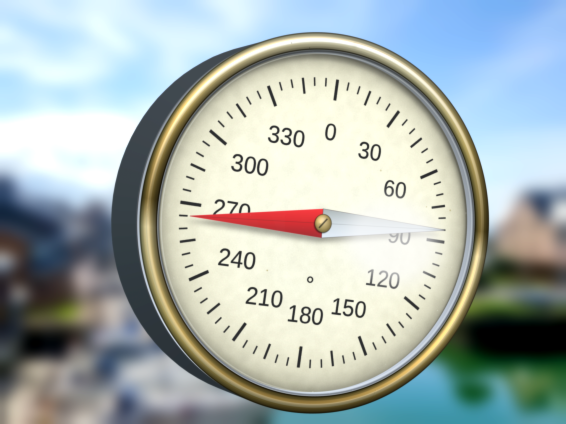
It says 265 °
